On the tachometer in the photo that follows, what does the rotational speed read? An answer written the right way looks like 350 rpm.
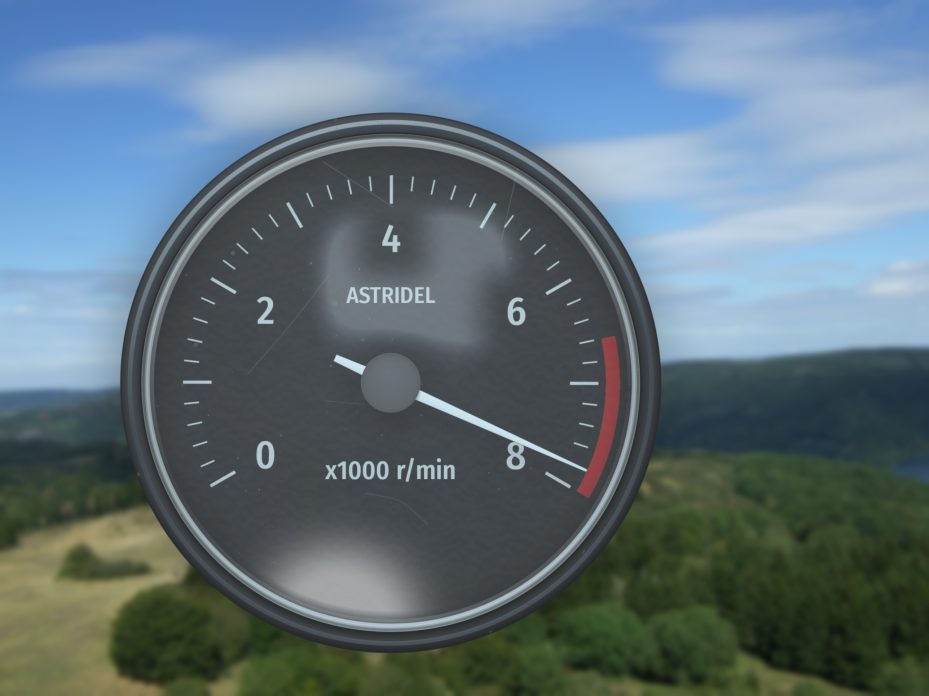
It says 7800 rpm
